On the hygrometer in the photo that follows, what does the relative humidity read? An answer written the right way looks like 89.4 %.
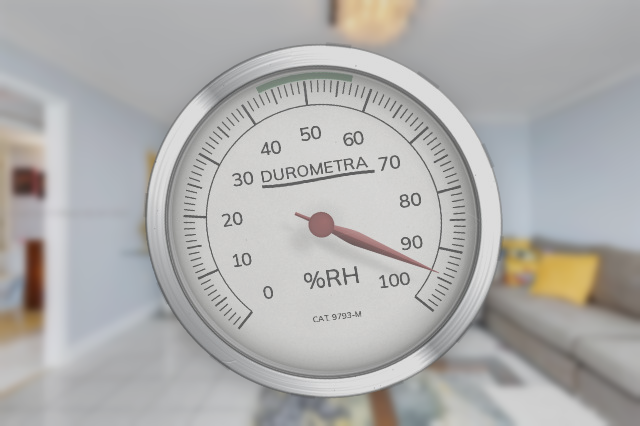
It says 94 %
